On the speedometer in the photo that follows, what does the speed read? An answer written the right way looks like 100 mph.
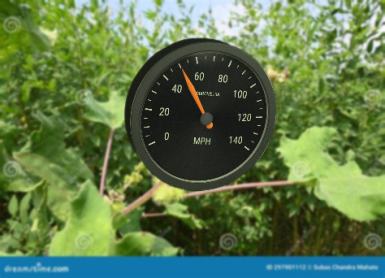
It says 50 mph
